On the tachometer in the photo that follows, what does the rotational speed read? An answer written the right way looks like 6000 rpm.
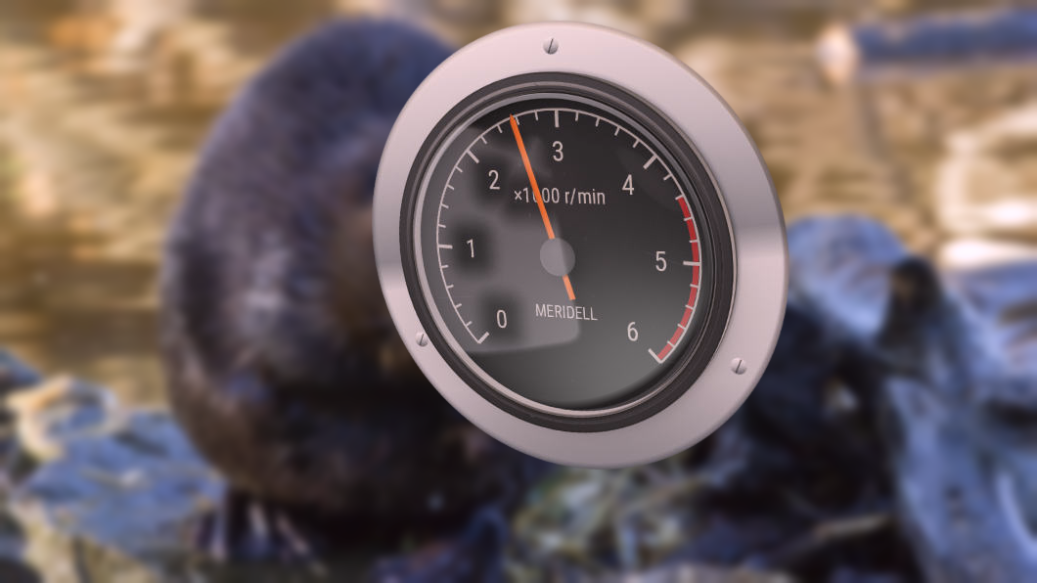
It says 2600 rpm
